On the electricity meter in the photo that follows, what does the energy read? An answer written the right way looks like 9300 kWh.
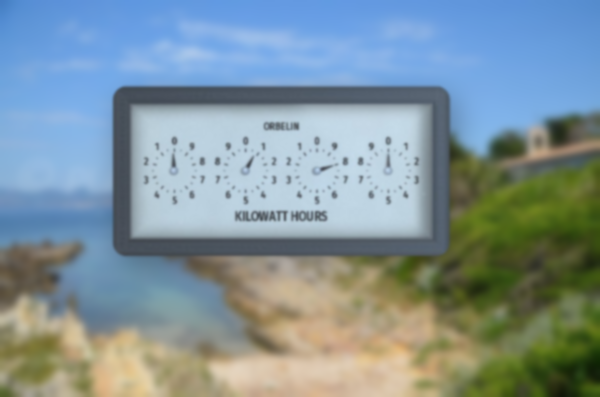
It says 80 kWh
